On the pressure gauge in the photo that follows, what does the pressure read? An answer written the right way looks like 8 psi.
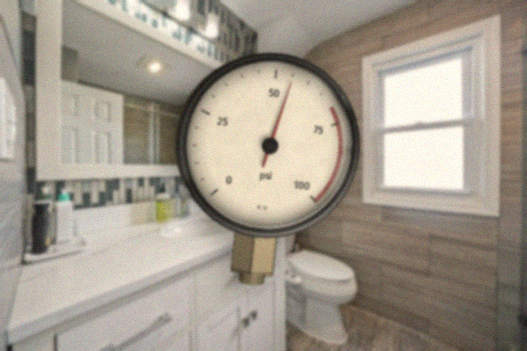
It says 55 psi
